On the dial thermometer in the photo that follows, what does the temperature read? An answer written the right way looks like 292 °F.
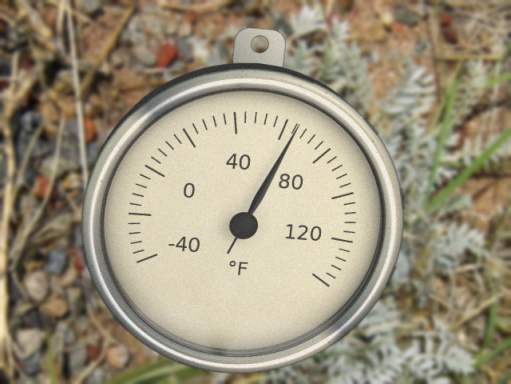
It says 64 °F
